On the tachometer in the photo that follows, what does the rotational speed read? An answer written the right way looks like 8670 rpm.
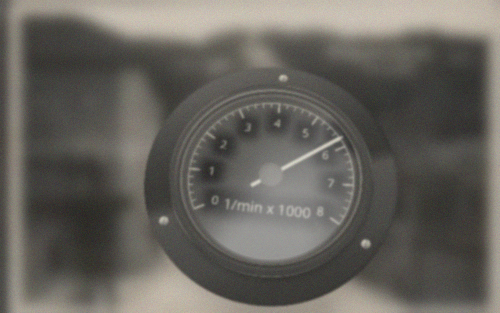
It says 5800 rpm
